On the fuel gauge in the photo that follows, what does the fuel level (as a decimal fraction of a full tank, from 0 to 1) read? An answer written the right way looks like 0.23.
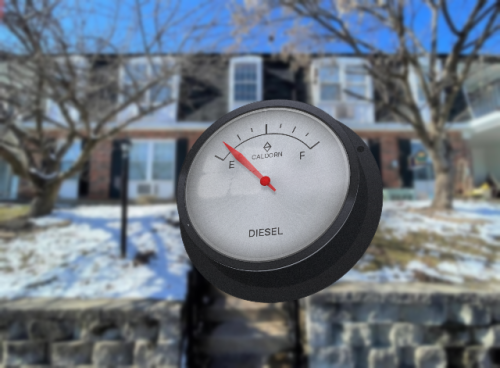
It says 0.125
